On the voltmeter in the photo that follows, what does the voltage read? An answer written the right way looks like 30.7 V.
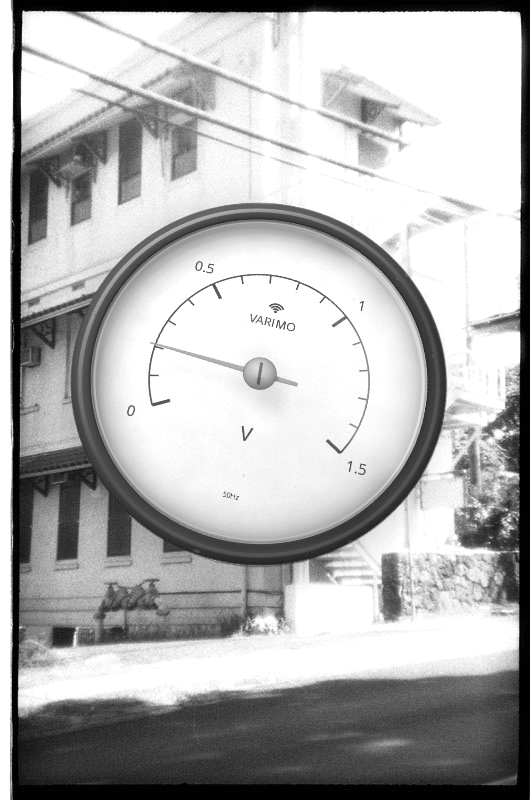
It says 0.2 V
